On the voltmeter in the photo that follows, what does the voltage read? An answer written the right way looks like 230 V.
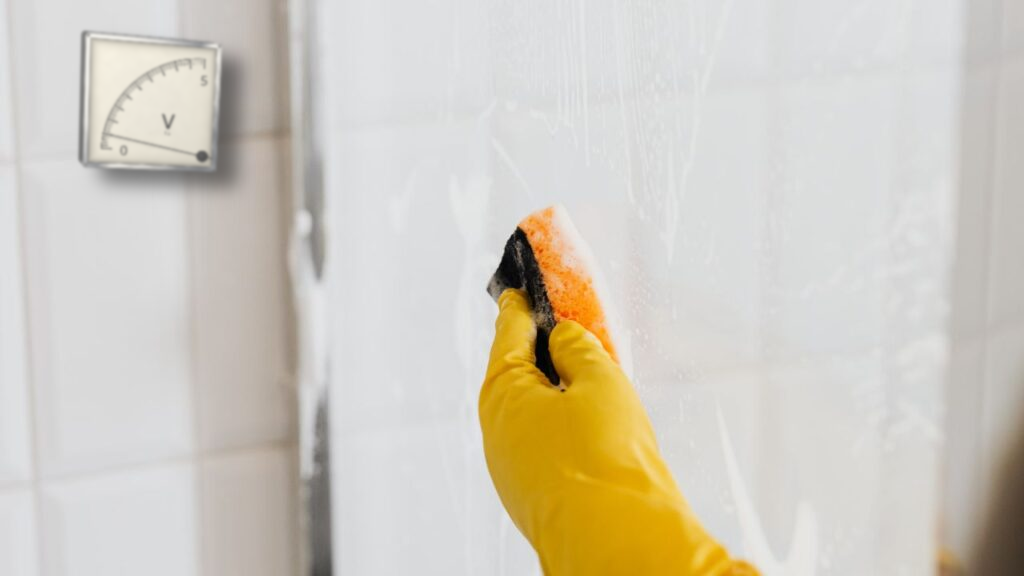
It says 0.5 V
